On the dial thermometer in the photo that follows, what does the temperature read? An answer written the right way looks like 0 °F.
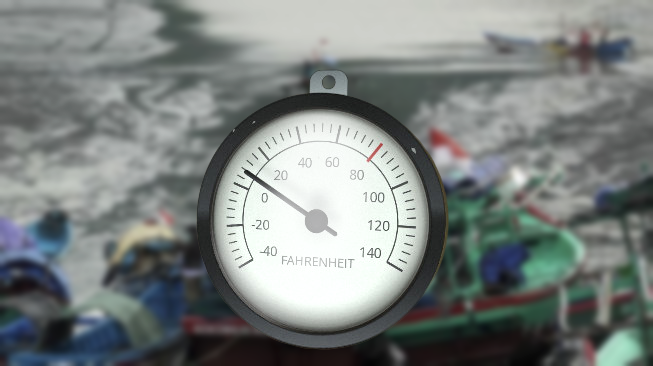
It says 8 °F
